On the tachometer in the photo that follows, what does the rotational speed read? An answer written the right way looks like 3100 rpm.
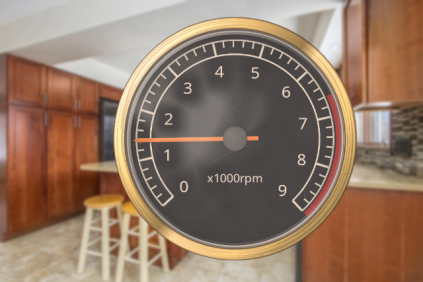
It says 1400 rpm
